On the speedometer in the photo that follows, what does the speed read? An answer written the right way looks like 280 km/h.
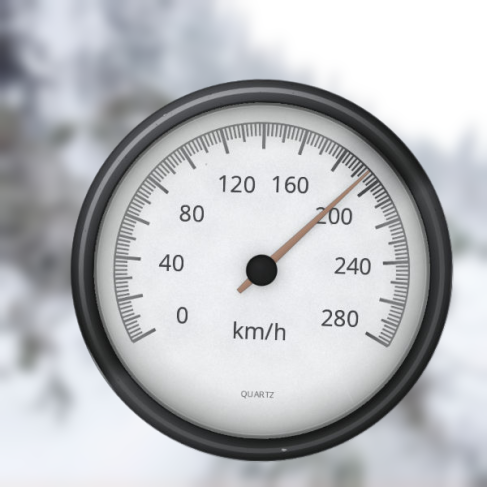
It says 194 km/h
